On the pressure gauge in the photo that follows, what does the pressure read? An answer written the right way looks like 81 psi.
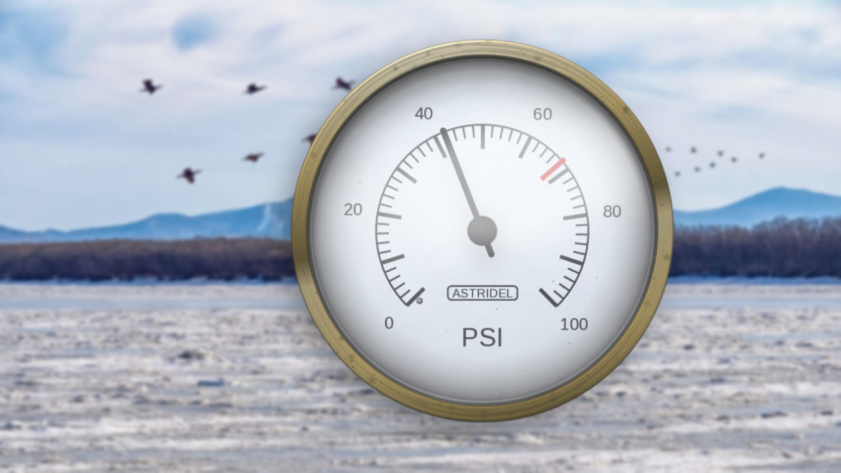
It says 42 psi
